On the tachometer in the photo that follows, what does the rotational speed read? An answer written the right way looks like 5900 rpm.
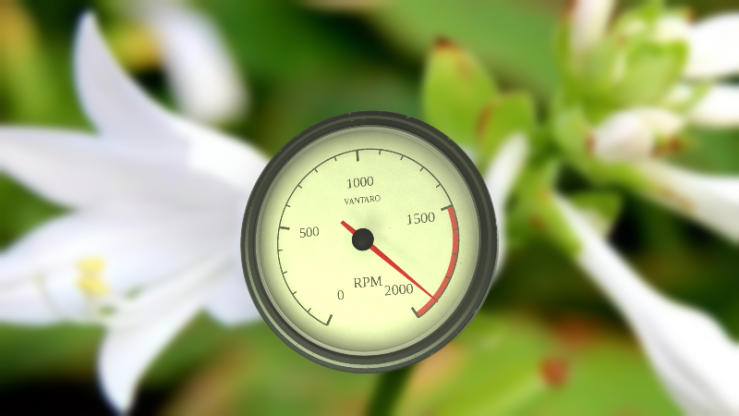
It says 1900 rpm
